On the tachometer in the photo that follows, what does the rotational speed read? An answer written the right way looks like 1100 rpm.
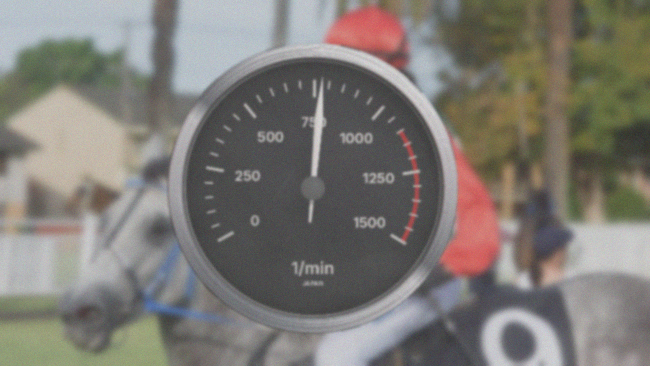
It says 775 rpm
